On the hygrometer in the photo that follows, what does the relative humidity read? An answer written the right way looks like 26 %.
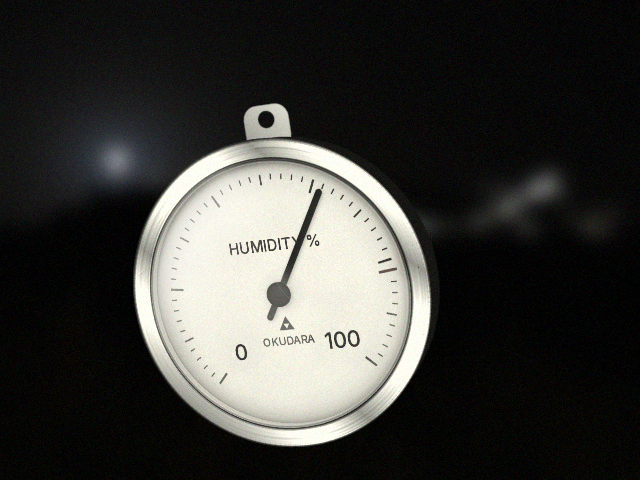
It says 62 %
